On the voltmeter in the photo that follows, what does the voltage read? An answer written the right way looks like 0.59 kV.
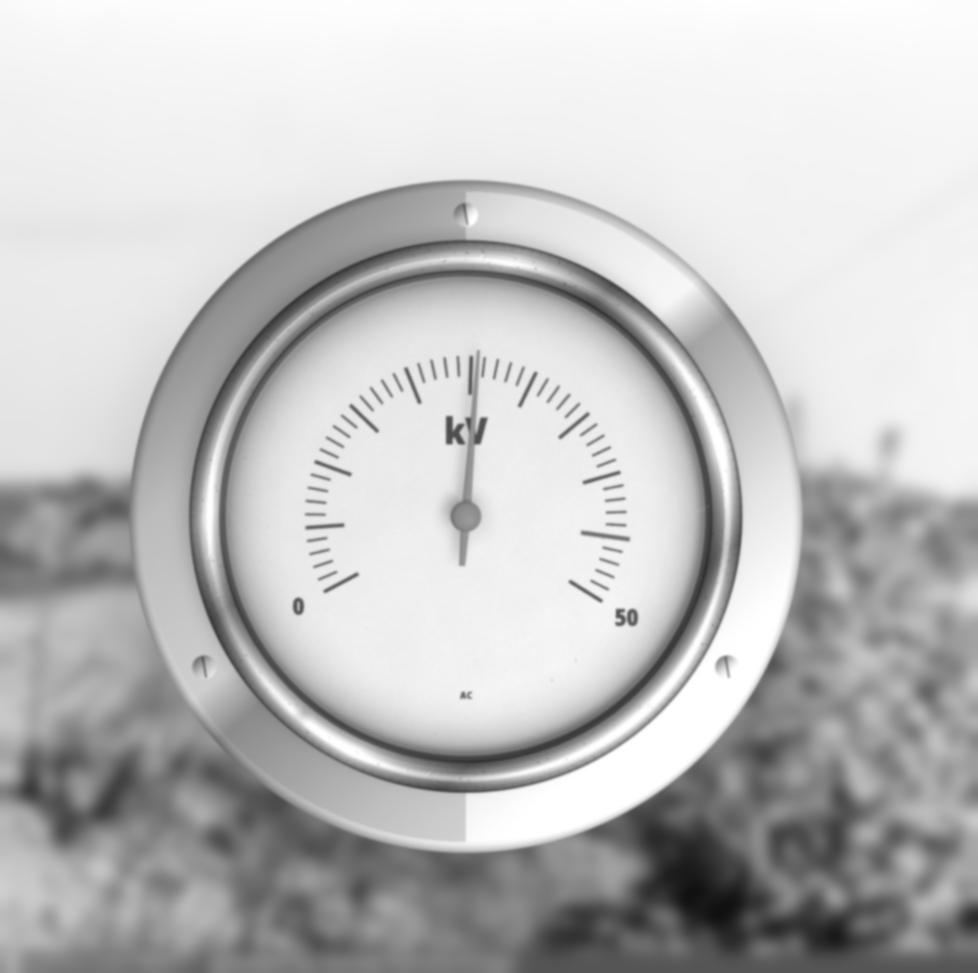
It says 25.5 kV
